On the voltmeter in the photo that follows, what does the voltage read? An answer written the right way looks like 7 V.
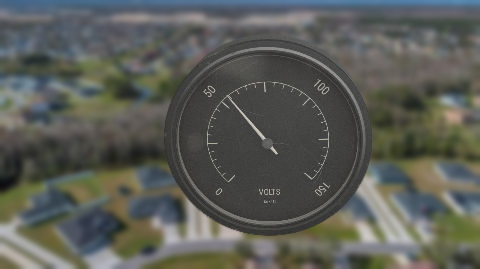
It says 55 V
